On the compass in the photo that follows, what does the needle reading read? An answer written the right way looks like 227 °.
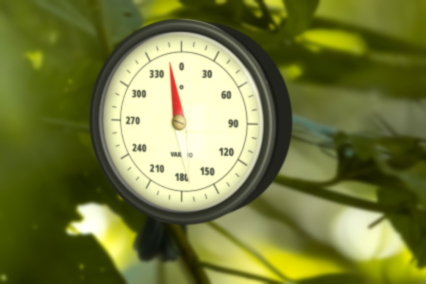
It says 350 °
